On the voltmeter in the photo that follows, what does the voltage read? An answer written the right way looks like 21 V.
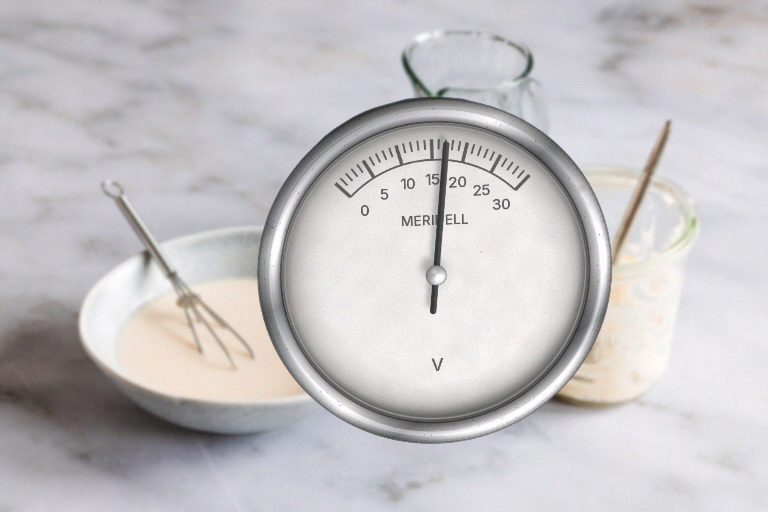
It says 17 V
